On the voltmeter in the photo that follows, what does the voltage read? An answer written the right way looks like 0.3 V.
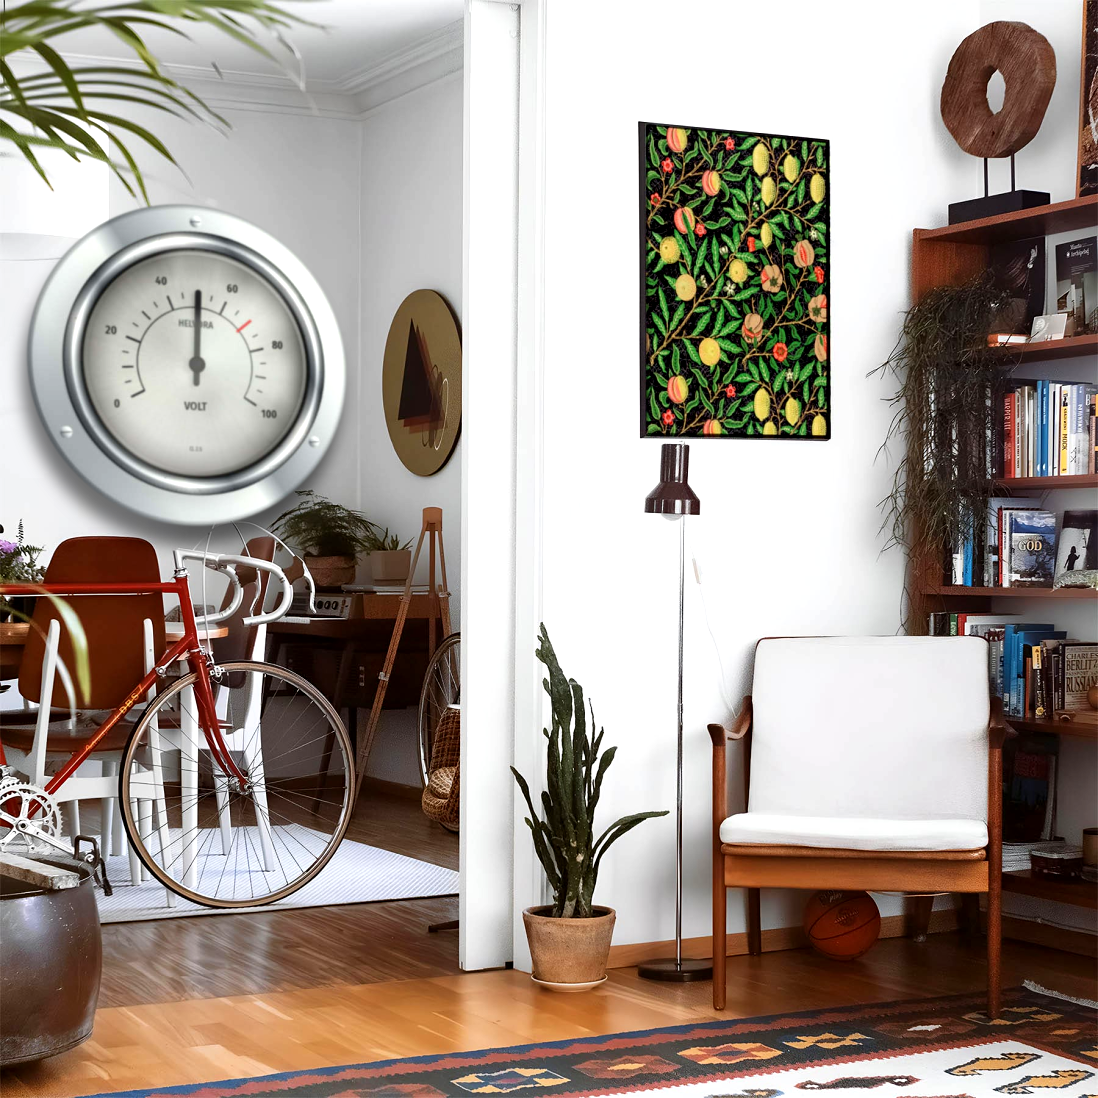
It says 50 V
